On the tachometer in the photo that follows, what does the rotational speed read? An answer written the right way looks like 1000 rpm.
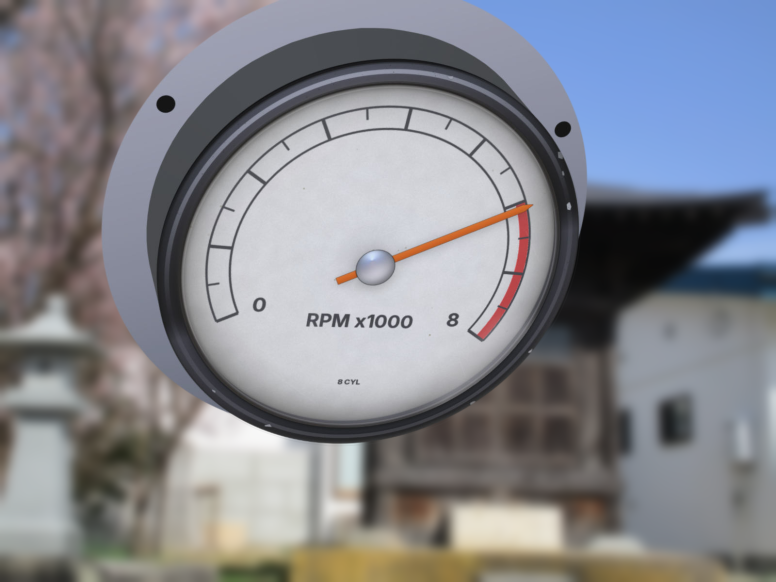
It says 6000 rpm
